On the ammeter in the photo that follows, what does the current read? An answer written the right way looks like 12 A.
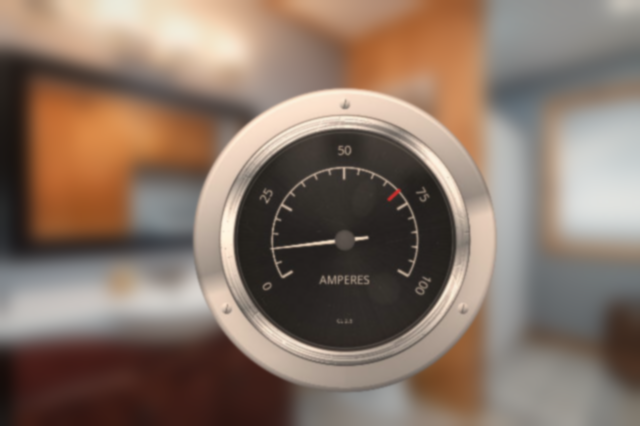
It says 10 A
